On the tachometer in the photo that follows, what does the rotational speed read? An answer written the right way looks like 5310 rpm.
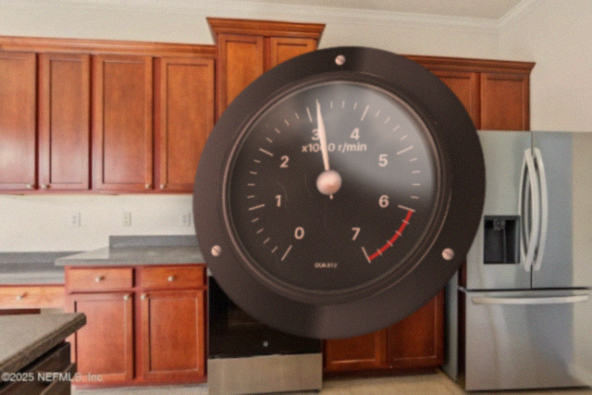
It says 3200 rpm
